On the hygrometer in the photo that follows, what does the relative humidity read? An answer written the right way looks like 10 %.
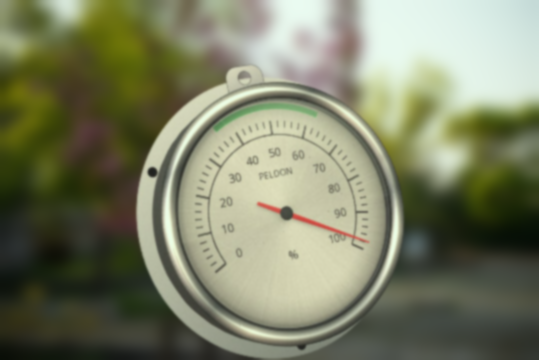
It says 98 %
